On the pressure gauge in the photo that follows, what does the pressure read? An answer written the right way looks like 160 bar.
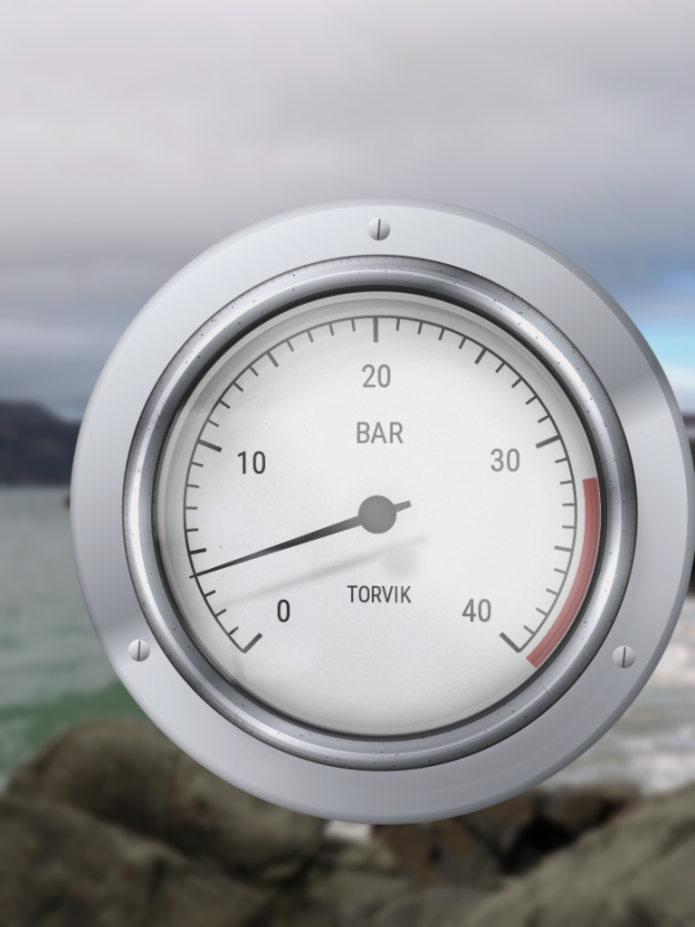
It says 4 bar
